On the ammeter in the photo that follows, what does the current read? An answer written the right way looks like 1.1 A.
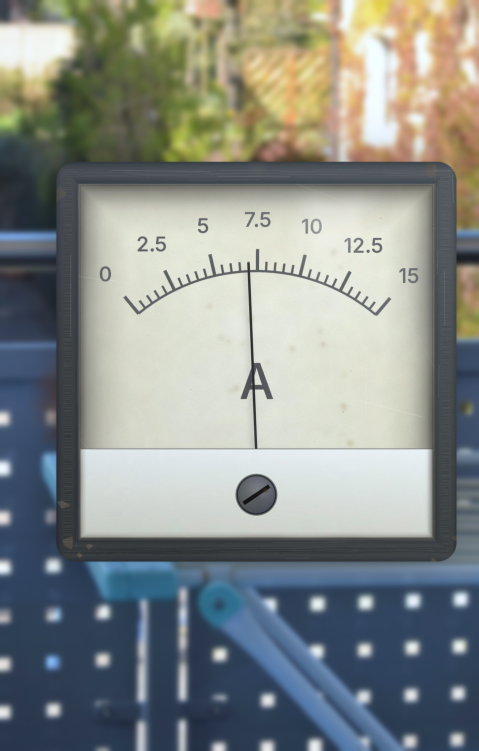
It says 7 A
